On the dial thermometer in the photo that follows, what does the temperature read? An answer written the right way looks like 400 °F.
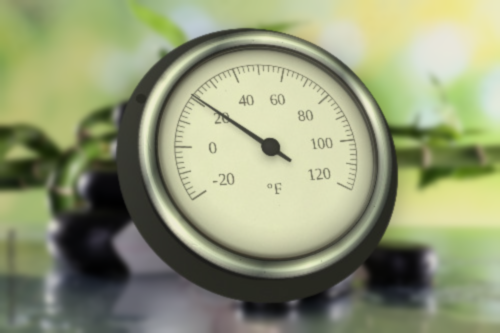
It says 20 °F
